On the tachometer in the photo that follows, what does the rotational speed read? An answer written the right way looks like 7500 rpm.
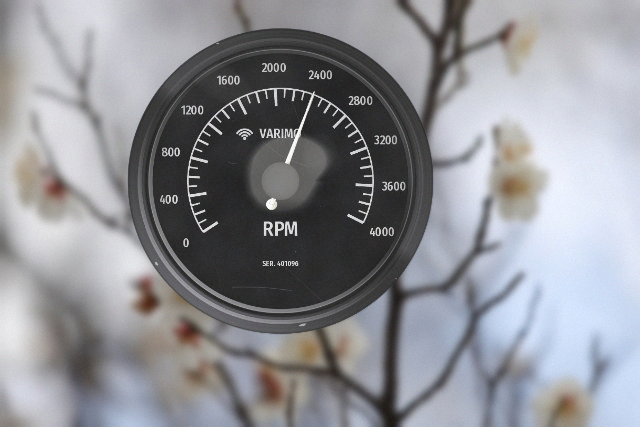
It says 2400 rpm
